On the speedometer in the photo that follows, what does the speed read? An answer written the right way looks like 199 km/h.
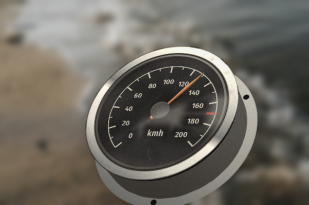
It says 130 km/h
